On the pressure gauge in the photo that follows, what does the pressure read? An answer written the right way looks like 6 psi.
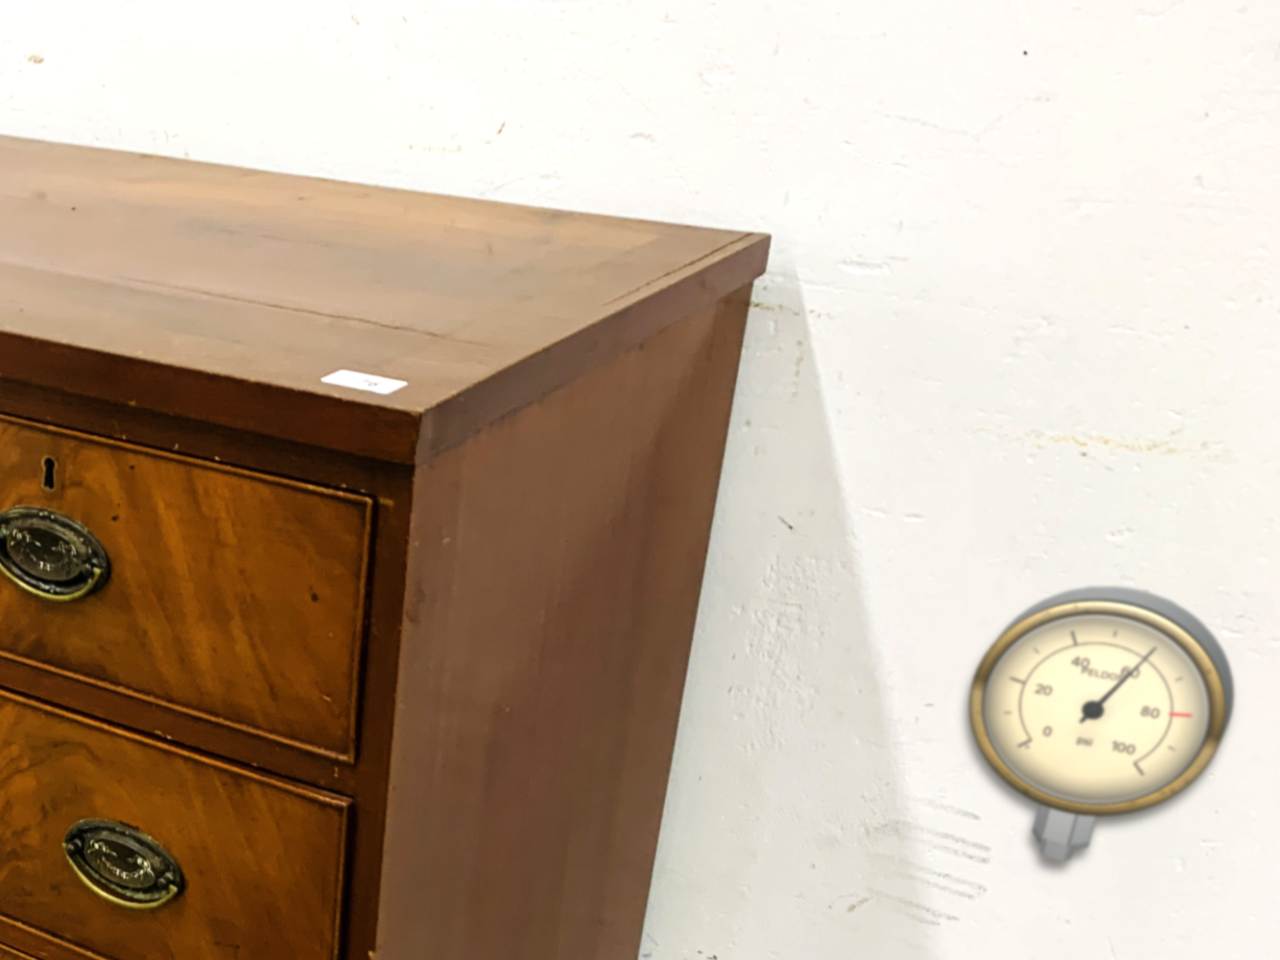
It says 60 psi
